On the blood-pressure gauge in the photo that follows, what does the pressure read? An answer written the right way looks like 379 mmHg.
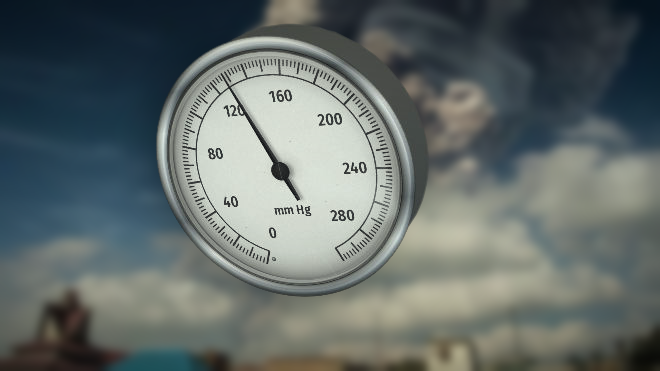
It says 130 mmHg
